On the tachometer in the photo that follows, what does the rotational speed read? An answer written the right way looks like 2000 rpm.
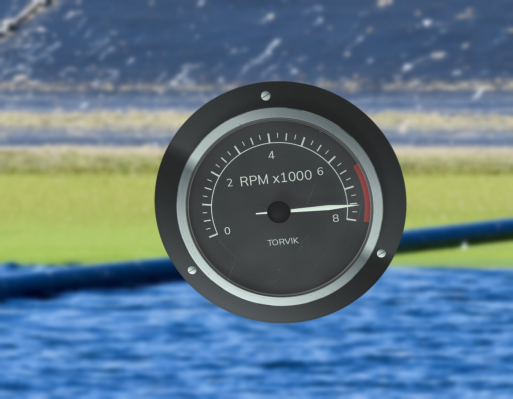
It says 7500 rpm
